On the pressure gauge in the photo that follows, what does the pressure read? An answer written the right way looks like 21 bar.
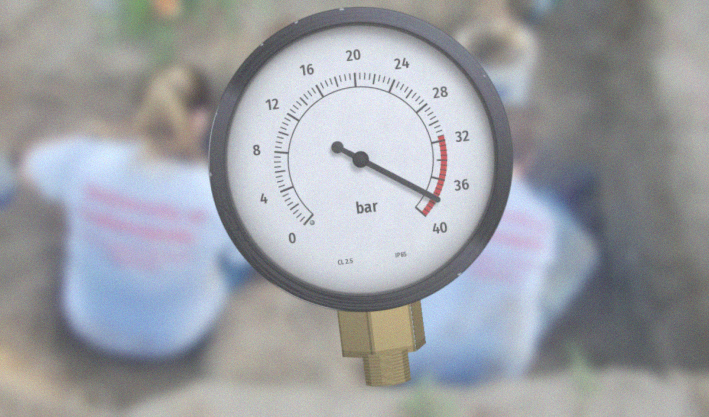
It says 38 bar
